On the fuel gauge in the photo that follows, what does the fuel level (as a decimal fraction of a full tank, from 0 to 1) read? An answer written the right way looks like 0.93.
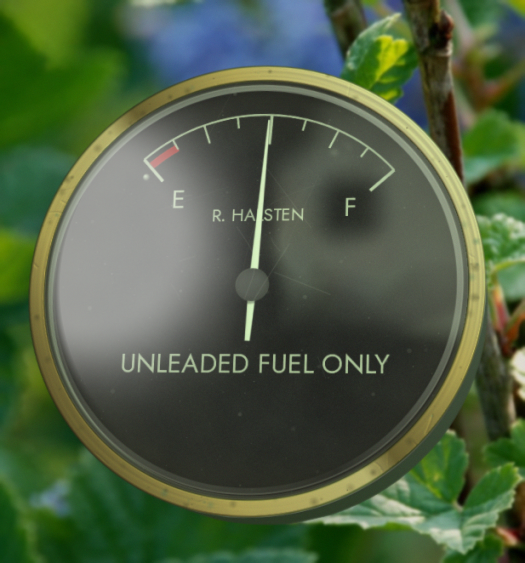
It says 0.5
